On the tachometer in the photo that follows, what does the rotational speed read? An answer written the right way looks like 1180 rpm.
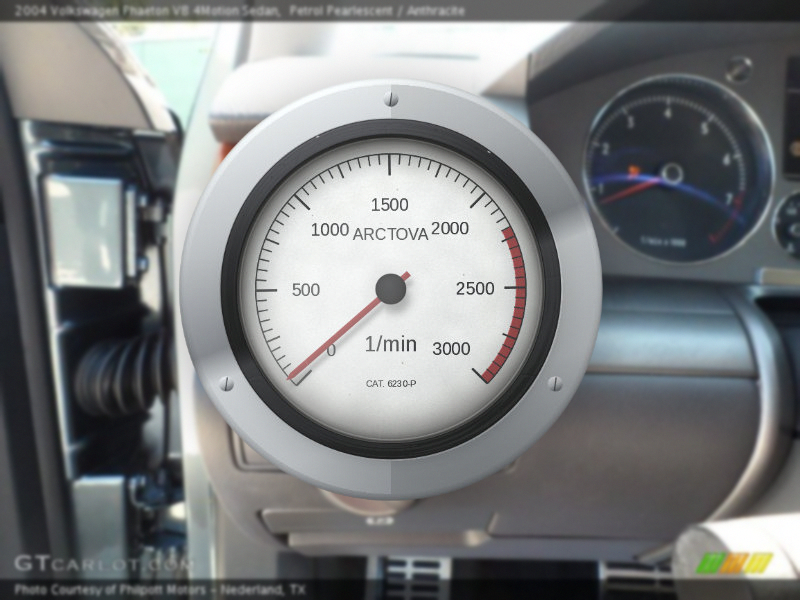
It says 50 rpm
